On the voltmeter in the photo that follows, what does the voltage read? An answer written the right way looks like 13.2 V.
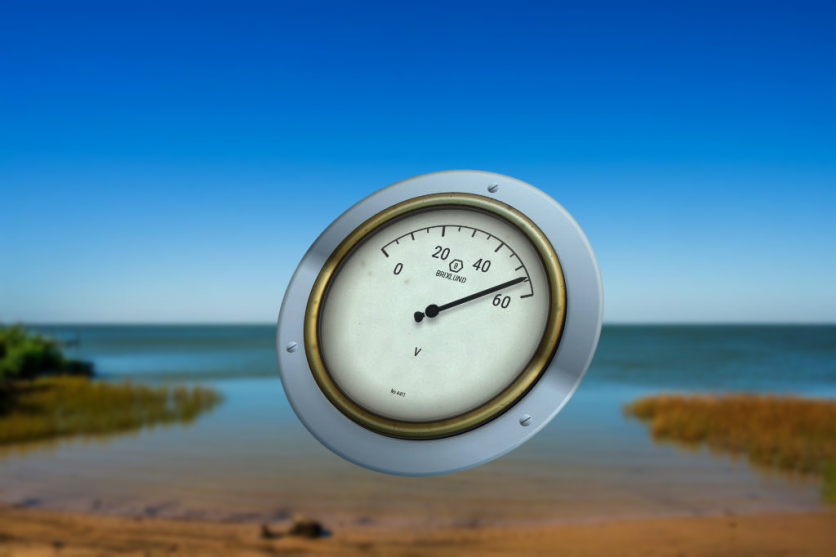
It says 55 V
